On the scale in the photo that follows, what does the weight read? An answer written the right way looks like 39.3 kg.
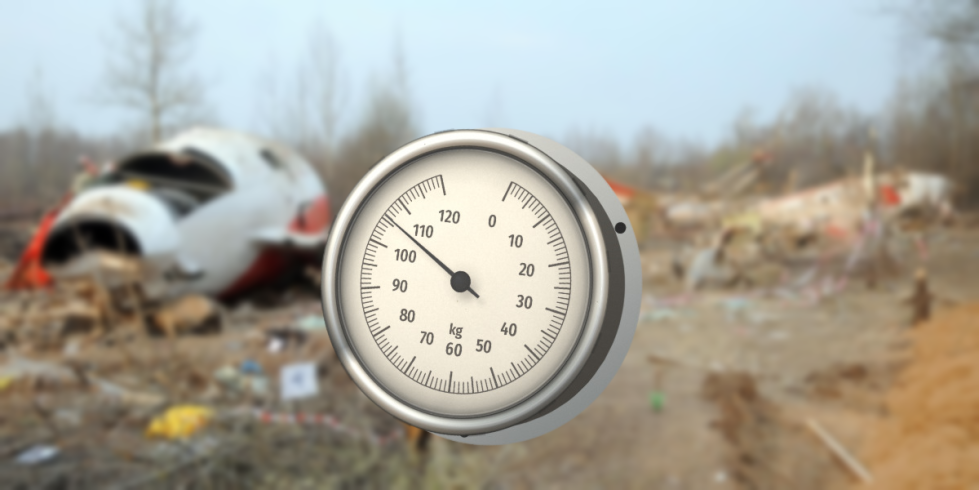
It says 106 kg
